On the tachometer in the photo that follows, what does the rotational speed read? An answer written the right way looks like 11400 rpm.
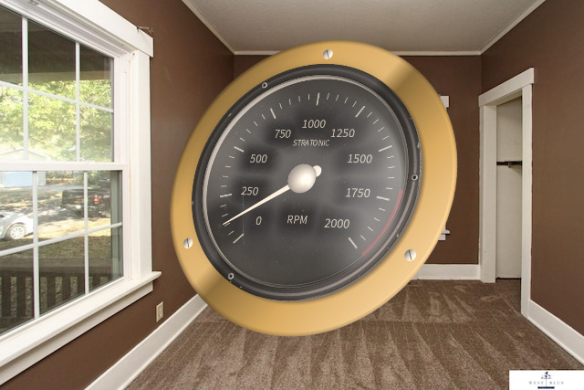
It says 100 rpm
